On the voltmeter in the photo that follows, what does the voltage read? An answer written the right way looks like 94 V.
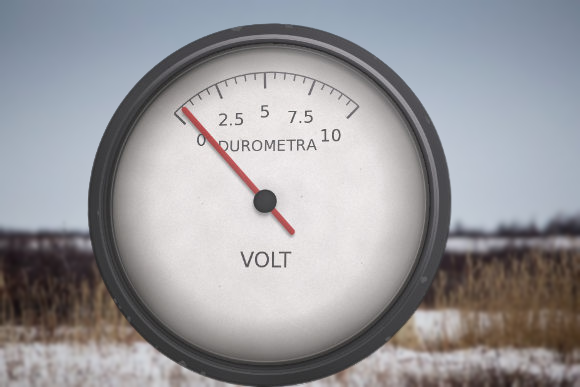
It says 0.5 V
